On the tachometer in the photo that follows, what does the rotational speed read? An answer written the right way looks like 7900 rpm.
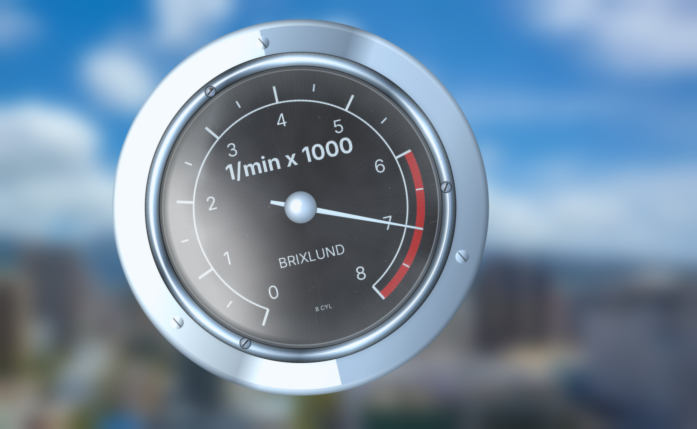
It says 7000 rpm
